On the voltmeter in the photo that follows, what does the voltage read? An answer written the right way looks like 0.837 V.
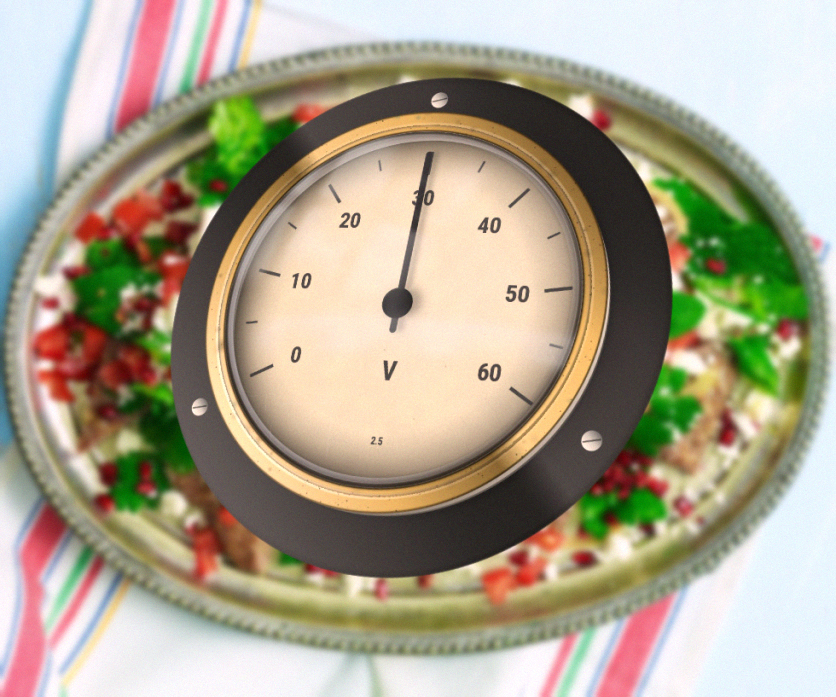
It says 30 V
